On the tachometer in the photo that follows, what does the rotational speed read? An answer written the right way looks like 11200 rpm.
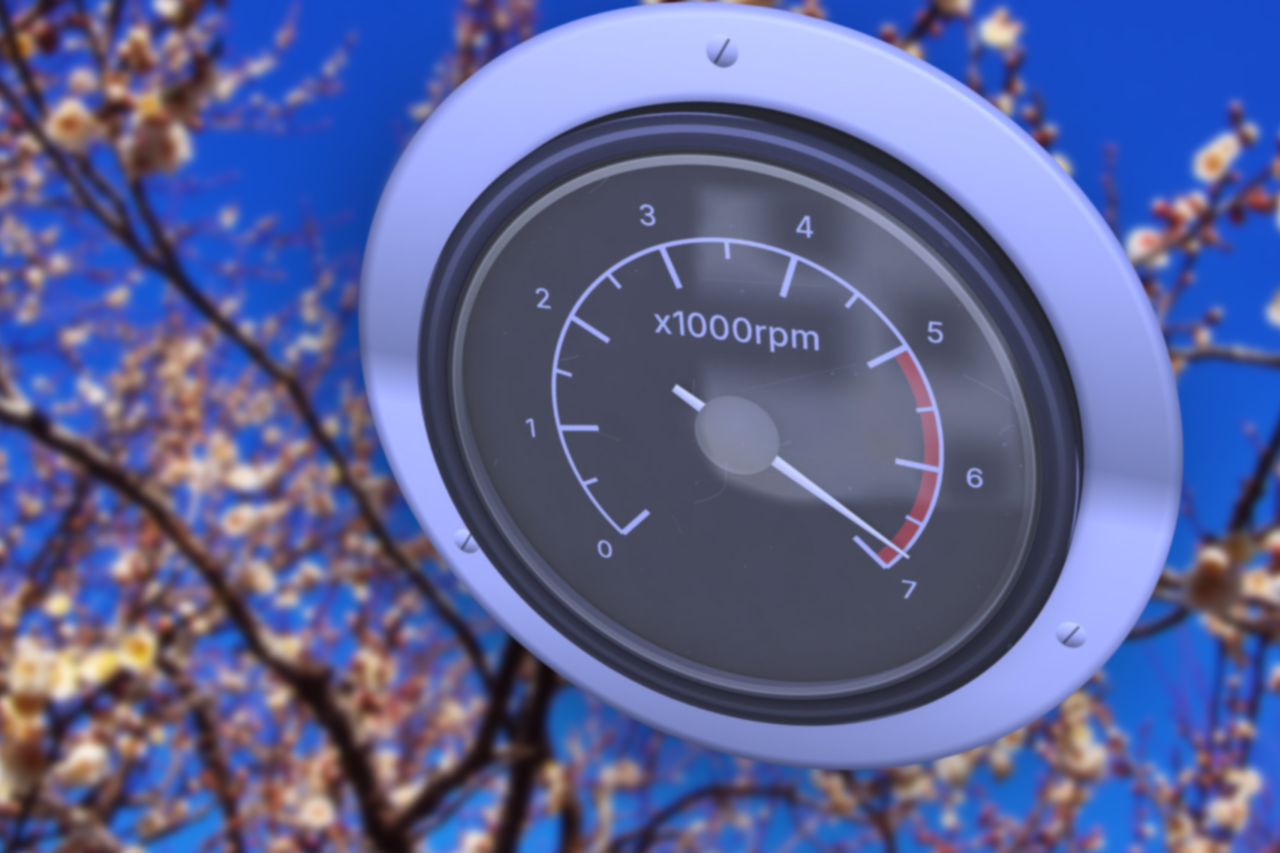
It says 6750 rpm
